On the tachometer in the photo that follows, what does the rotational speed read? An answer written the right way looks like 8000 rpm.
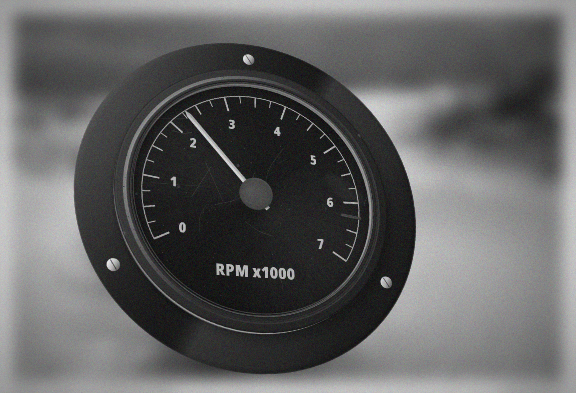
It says 2250 rpm
